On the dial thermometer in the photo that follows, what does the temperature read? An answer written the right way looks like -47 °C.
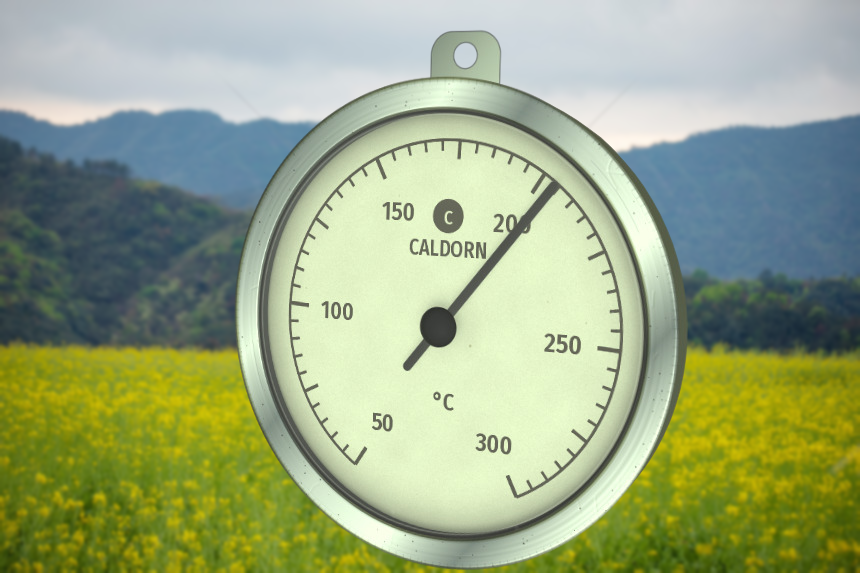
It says 205 °C
